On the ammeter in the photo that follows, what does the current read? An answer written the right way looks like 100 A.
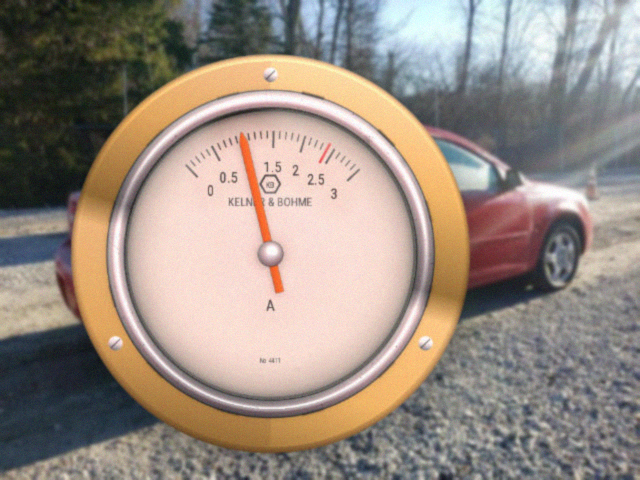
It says 1 A
